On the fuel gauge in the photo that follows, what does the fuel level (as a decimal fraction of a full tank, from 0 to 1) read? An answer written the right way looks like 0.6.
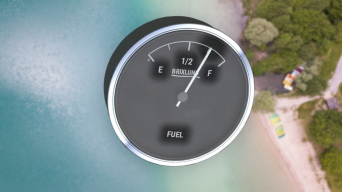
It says 0.75
